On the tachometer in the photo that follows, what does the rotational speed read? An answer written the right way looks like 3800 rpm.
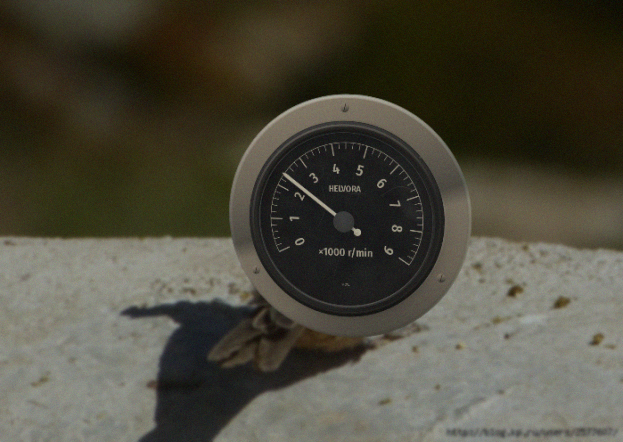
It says 2400 rpm
